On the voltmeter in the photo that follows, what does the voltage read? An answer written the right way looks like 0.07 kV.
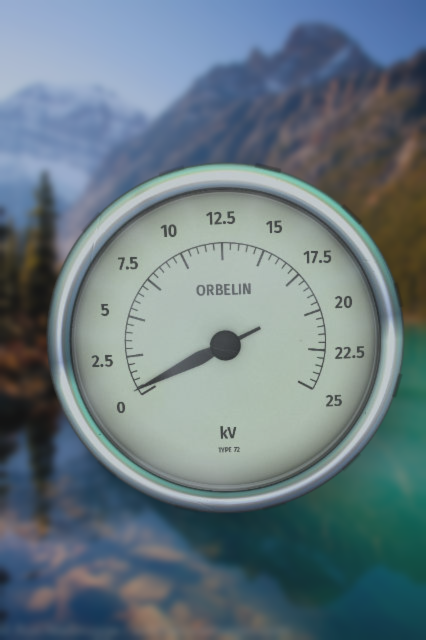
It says 0.5 kV
